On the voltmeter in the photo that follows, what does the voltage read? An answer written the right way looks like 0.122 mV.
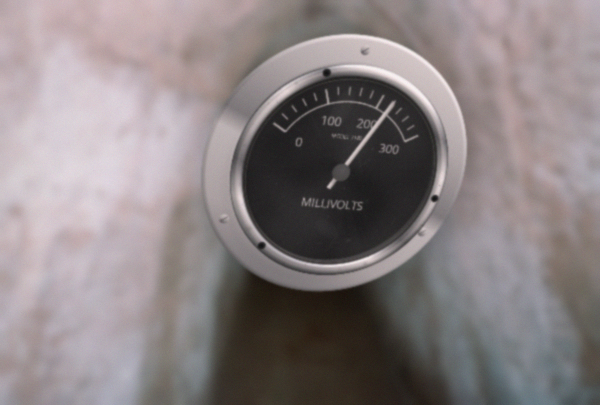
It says 220 mV
